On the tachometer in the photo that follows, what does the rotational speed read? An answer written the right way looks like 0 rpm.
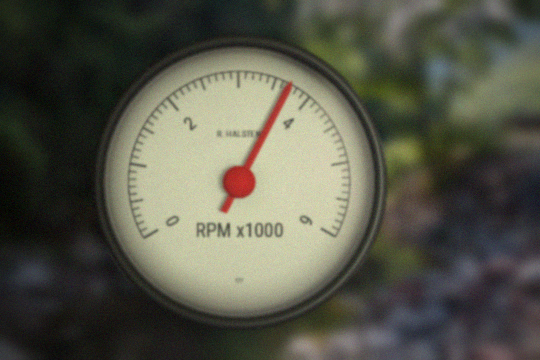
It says 3700 rpm
